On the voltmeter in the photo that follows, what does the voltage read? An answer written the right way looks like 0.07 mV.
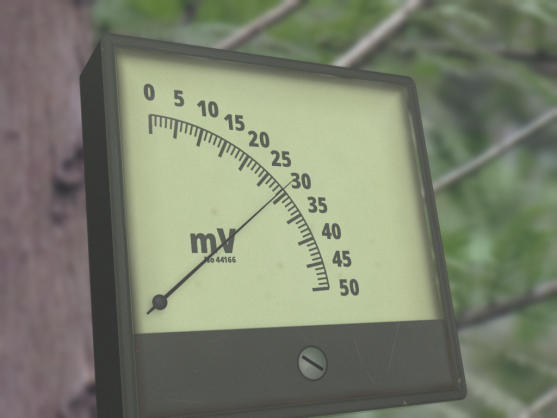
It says 29 mV
